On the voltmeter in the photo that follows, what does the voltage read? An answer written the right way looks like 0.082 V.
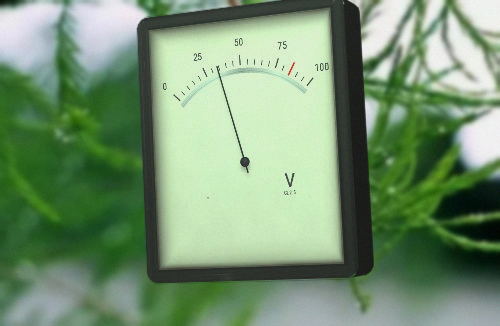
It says 35 V
